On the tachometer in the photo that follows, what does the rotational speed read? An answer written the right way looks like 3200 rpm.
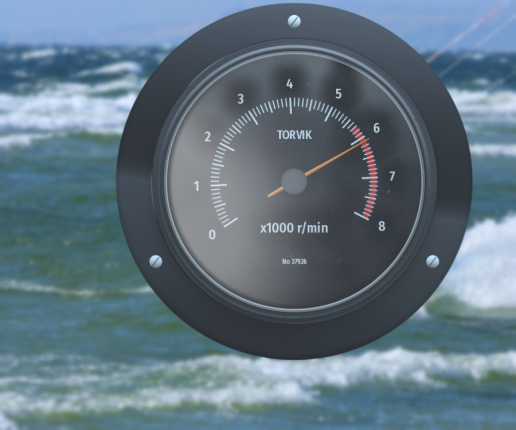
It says 6100 rpm
